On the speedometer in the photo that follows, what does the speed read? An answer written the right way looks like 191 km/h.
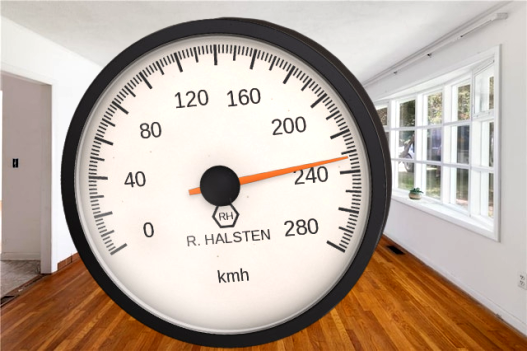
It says 232 km/h
